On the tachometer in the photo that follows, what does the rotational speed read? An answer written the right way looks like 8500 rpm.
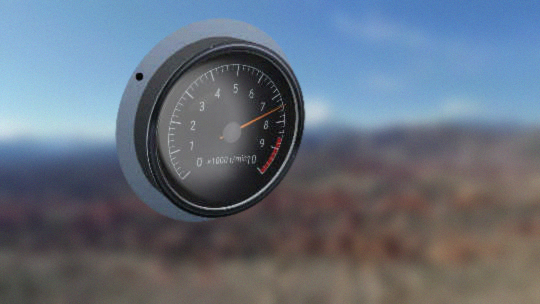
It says 7400 rpm
